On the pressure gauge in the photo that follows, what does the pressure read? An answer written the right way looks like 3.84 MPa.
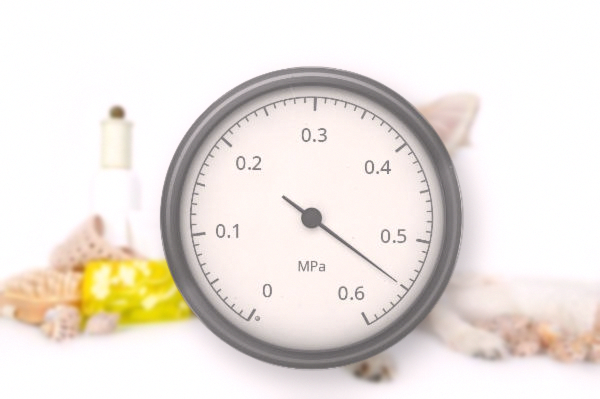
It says 0.55 MPa
